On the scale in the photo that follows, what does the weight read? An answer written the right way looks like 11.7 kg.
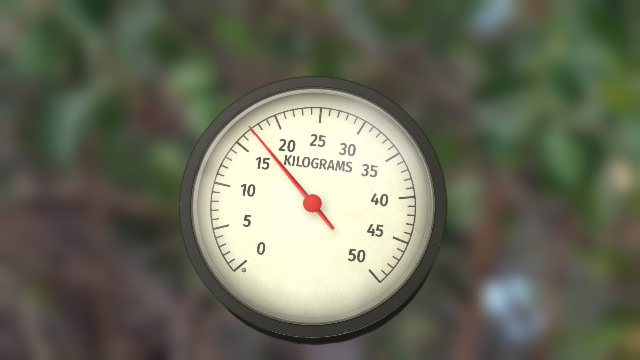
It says 17 kg
